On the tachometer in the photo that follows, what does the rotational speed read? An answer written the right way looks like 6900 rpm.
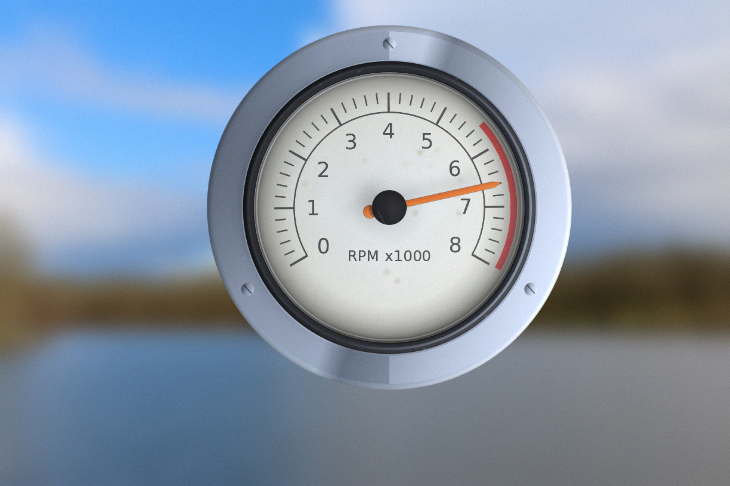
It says 6600 rpm
